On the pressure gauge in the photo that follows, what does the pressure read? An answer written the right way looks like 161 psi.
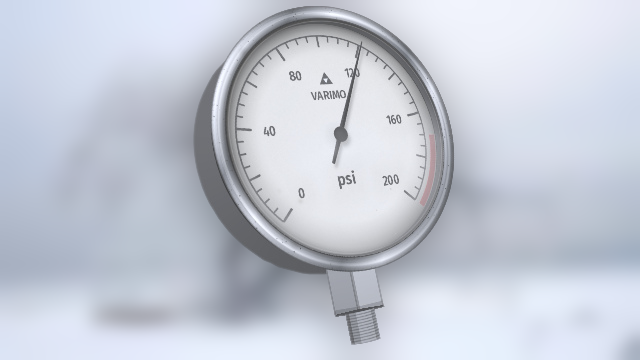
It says 120 psi
